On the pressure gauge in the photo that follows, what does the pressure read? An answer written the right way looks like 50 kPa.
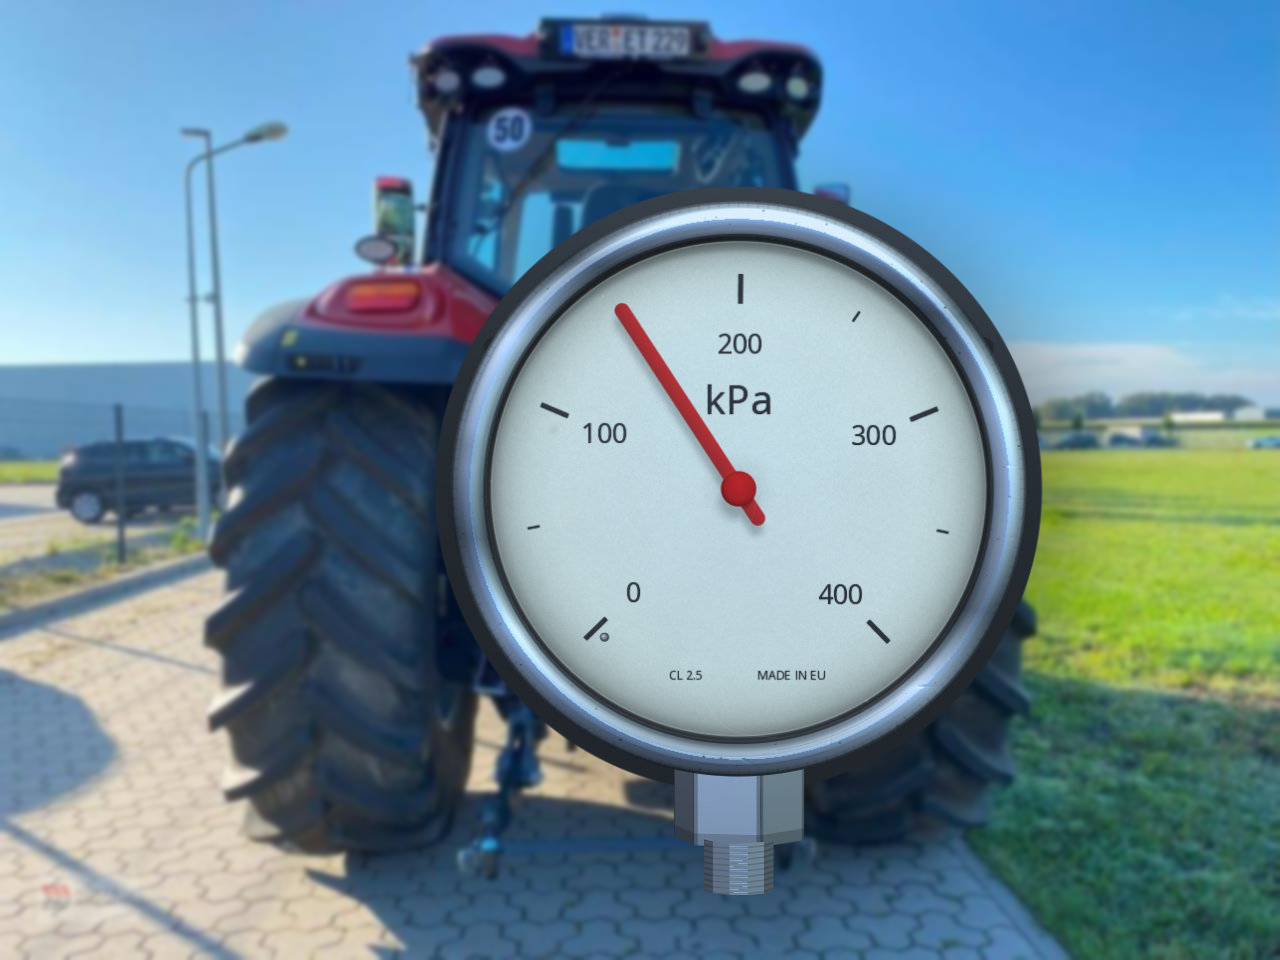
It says 150 kPa
